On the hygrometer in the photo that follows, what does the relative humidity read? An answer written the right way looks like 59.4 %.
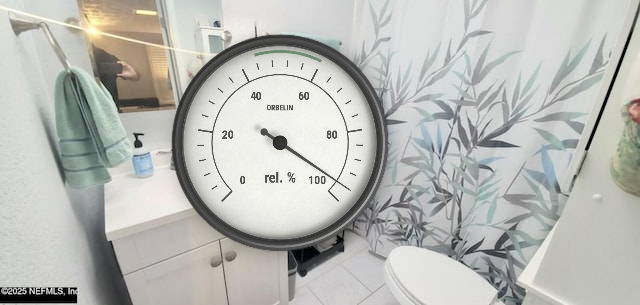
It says 96 %
